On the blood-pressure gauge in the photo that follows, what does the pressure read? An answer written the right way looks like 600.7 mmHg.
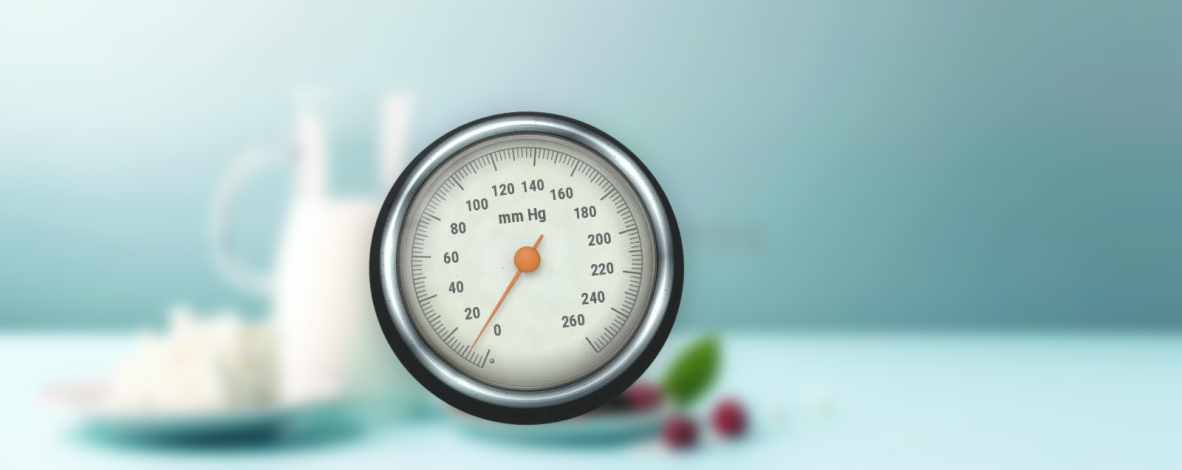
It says 8 mmHg
